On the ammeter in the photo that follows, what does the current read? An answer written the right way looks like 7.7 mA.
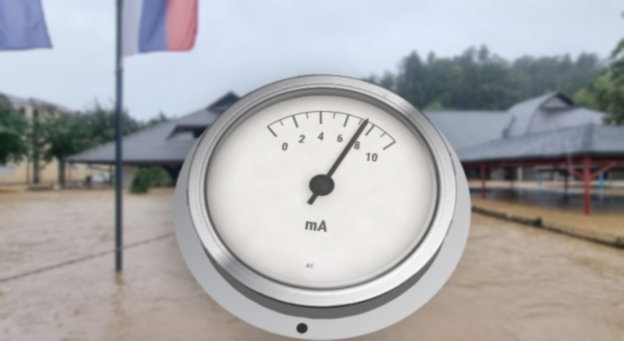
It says 7.5 mA
